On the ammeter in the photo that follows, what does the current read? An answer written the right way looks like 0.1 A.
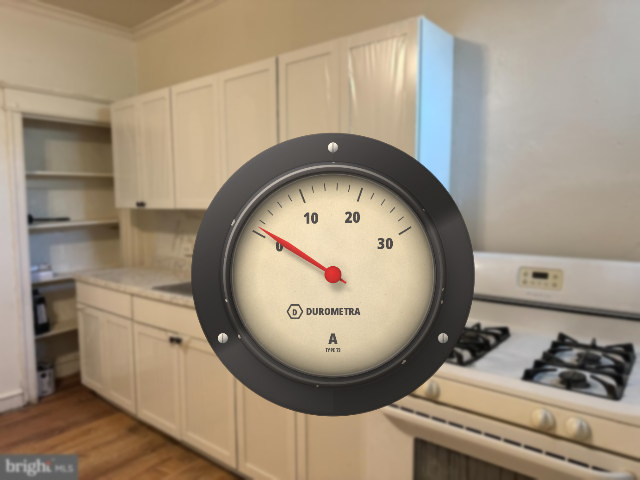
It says 1 A
